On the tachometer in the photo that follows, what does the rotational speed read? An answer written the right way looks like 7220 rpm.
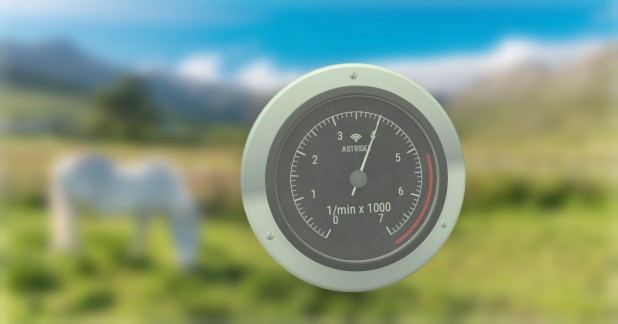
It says 4000 rpm
